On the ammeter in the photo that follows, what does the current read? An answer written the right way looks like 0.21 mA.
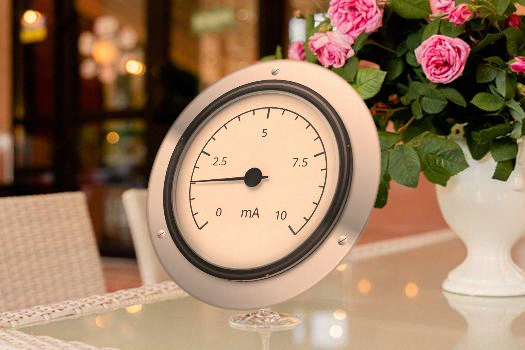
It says 1.5 mA
